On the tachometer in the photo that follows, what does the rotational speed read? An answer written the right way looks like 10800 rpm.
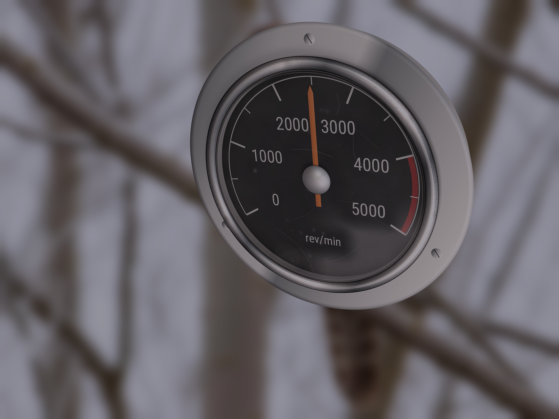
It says 2500 rpm
